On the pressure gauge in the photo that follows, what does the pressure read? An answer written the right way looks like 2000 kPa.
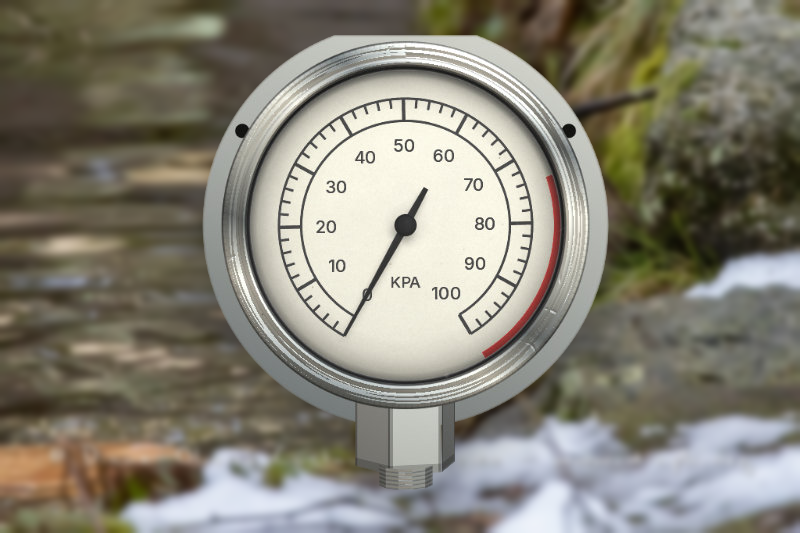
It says 0 kPa
